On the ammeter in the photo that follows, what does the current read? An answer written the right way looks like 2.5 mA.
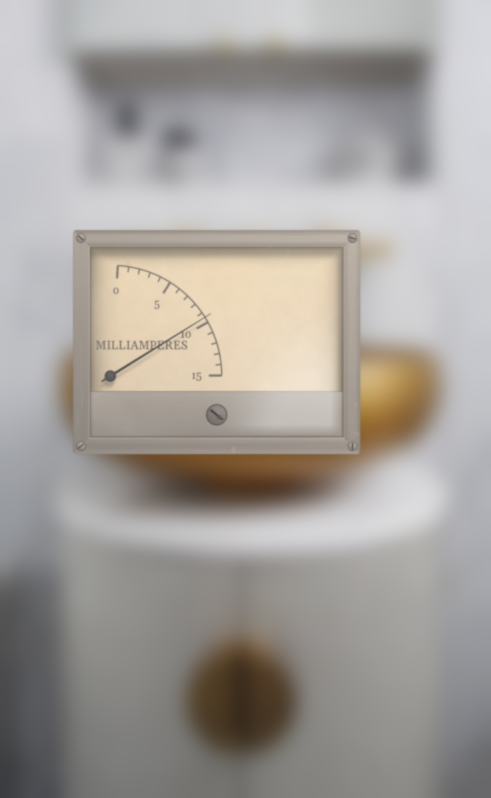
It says 9.5 mA
